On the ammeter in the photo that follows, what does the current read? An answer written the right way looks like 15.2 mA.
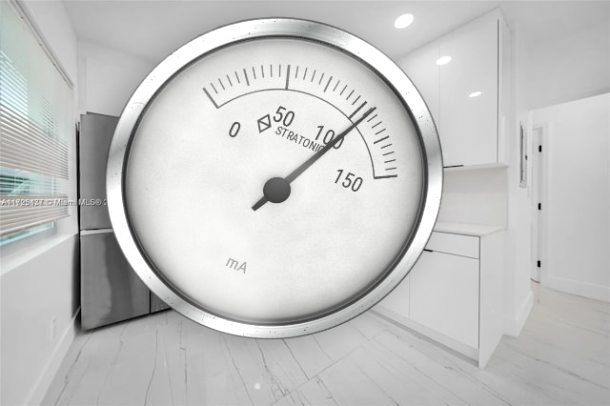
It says 105 mA
